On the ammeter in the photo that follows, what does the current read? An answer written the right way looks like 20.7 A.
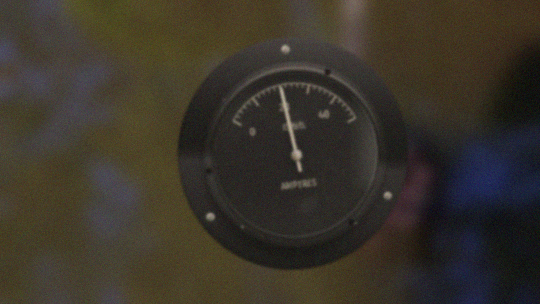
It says 20 A
